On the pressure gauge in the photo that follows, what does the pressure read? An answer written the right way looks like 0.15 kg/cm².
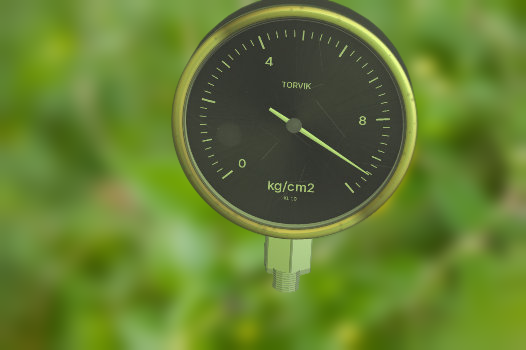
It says 9.4 kg/cm²
